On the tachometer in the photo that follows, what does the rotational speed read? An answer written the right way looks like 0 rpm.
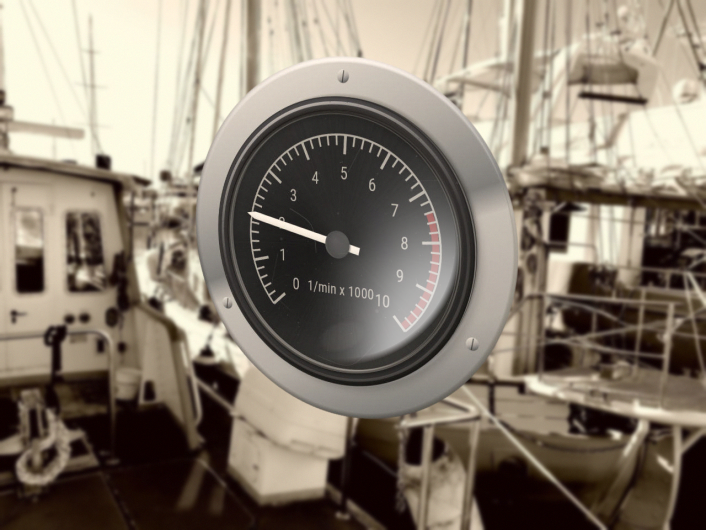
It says 2000 rpm
